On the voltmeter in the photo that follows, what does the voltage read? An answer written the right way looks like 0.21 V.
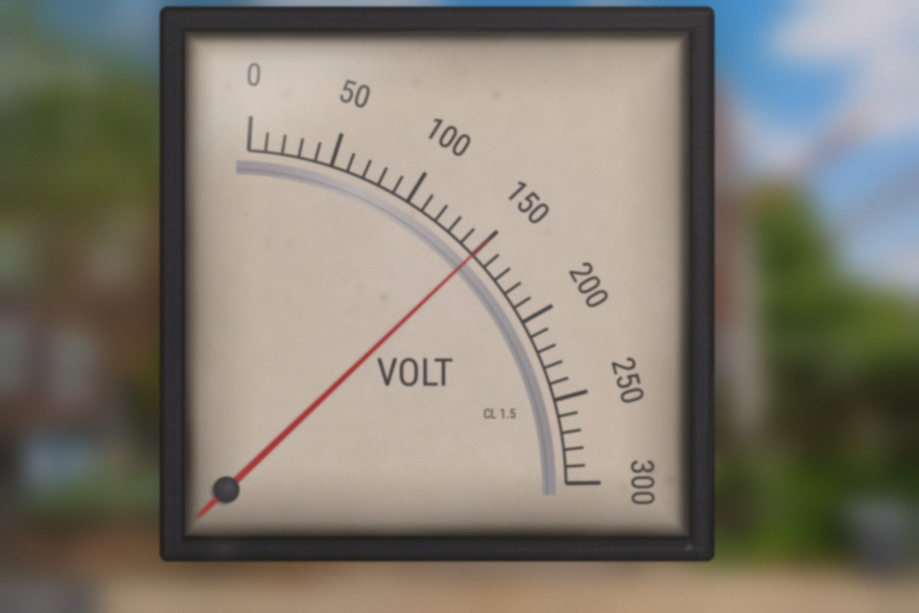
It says 150 V
